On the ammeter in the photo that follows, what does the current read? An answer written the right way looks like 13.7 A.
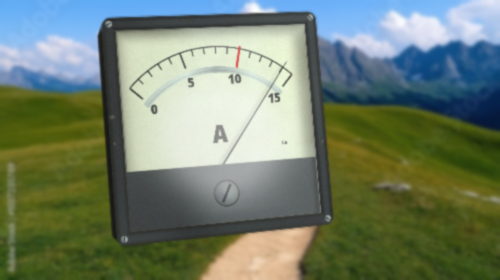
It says 14 A
